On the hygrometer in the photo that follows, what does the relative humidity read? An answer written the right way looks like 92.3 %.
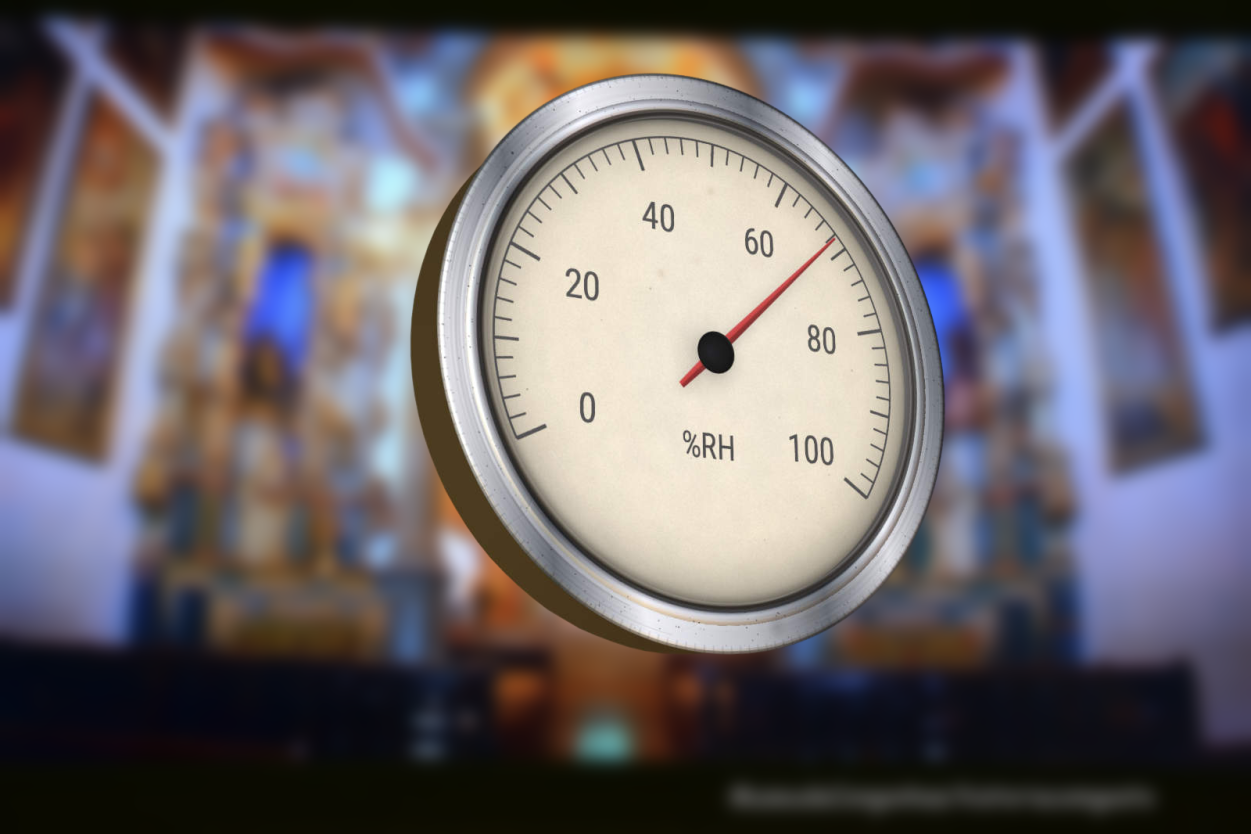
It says 68 %
